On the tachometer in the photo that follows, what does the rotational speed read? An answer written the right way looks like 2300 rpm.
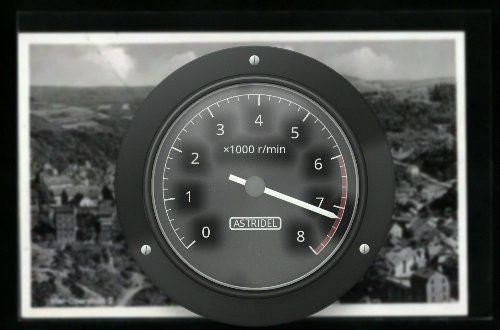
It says 7200 rpm
